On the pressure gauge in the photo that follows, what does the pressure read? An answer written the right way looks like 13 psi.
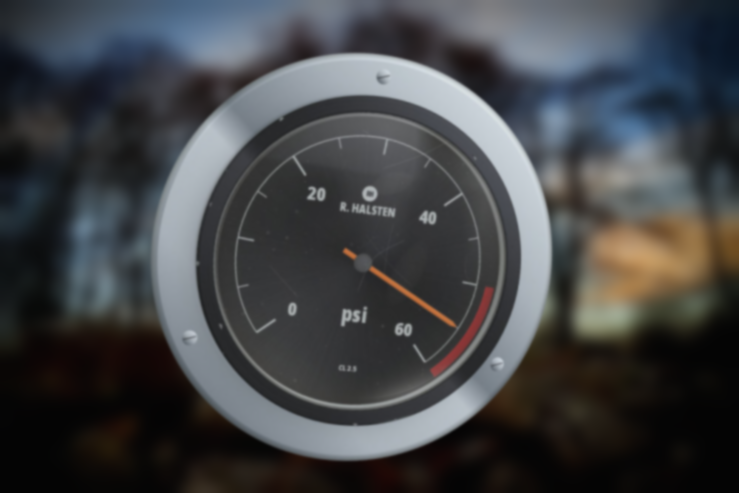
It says 55 psi
